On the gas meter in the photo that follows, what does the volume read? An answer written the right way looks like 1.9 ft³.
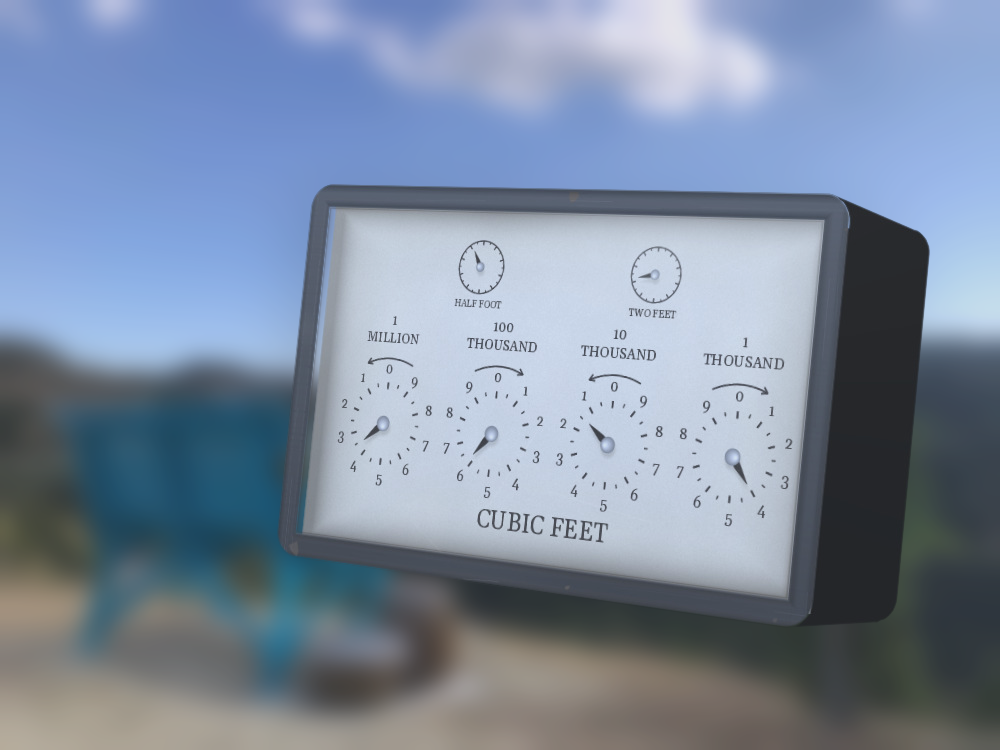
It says 361400 ft³
